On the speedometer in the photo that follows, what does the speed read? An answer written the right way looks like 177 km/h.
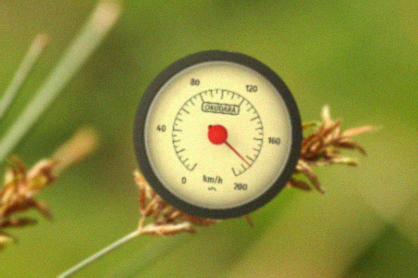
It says 185 km/h
